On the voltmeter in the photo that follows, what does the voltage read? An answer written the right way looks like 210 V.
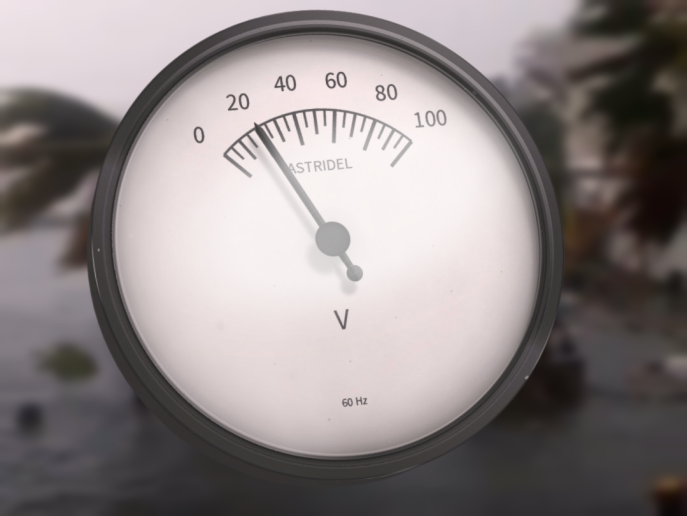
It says 20 V
